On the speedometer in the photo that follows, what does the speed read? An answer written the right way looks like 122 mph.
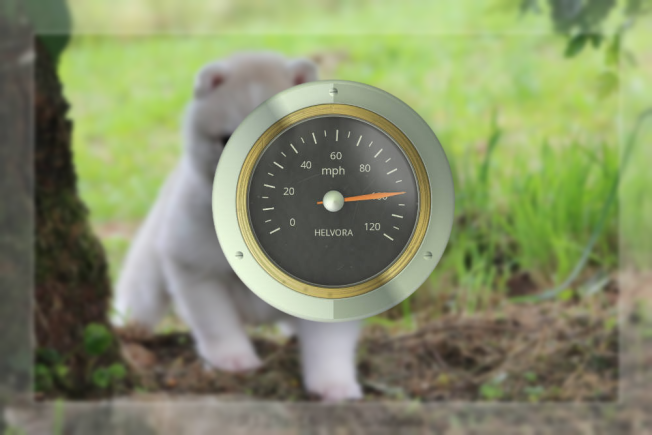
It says 100 mph
